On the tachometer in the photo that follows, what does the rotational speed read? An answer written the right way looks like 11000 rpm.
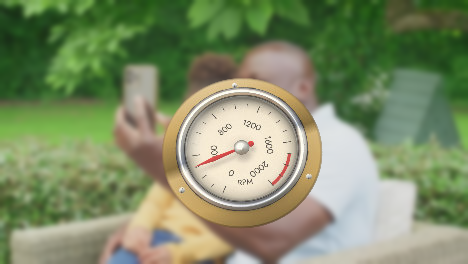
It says 300 rpm
